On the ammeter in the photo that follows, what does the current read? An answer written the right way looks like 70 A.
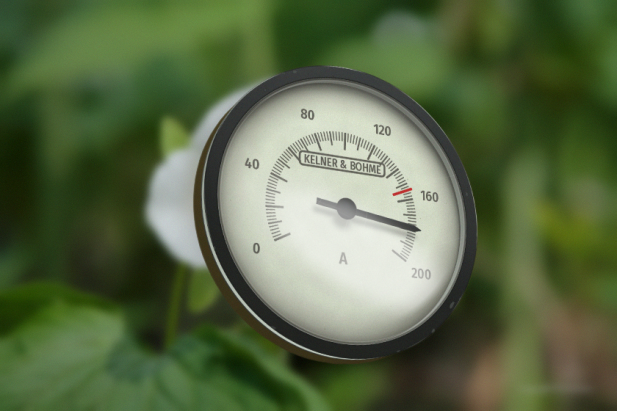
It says 180 A
